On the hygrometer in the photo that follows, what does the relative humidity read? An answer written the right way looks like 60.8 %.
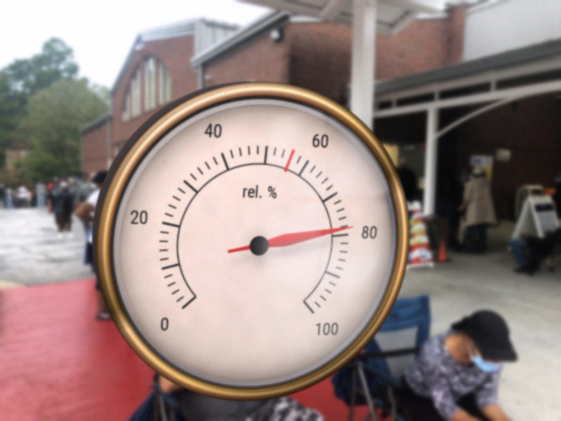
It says 78 %
